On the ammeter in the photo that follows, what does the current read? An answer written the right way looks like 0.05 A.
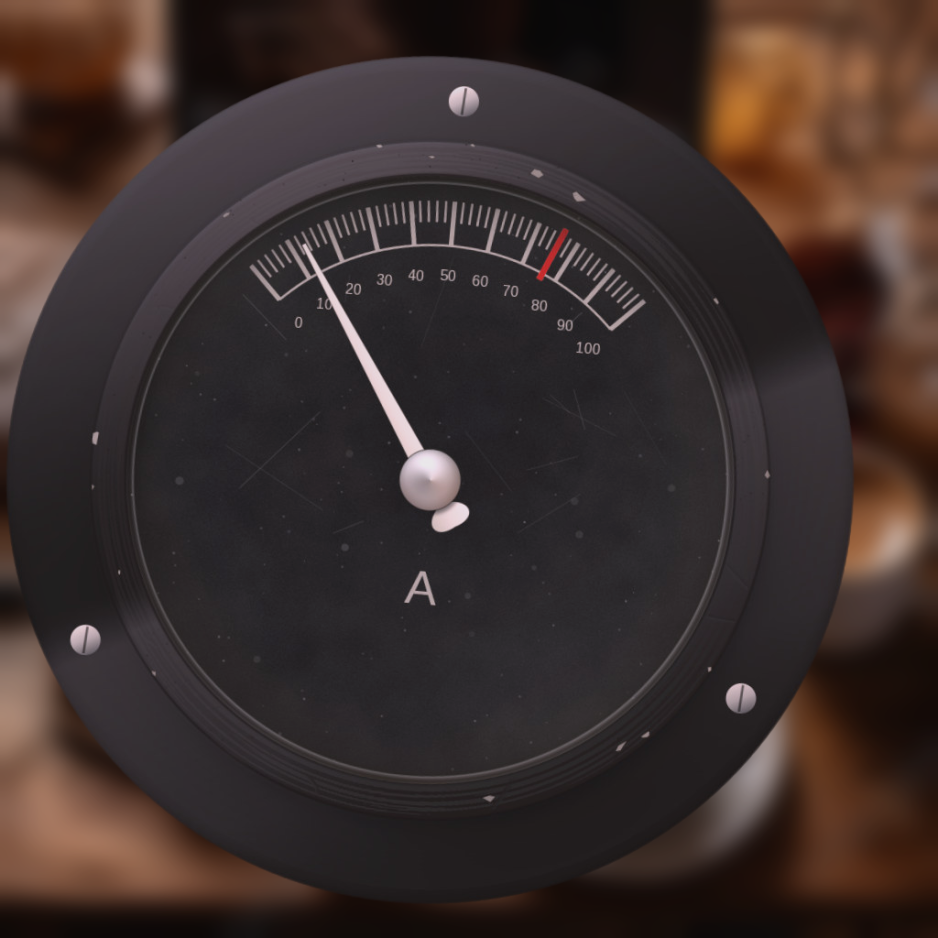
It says 13 A
